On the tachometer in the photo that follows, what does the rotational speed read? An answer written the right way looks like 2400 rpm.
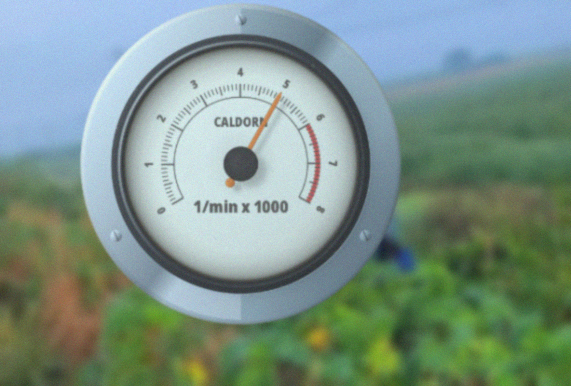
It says 5000 rpm
